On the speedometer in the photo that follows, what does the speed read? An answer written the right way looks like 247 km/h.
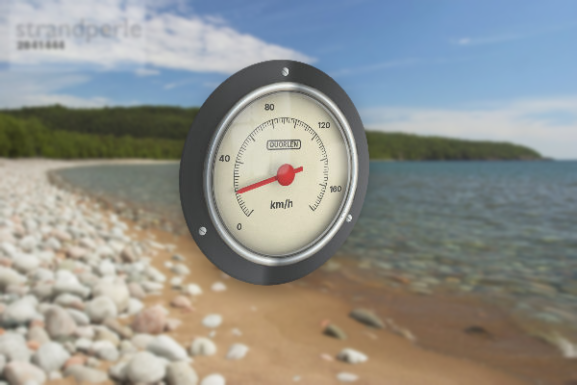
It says 20 km/h
